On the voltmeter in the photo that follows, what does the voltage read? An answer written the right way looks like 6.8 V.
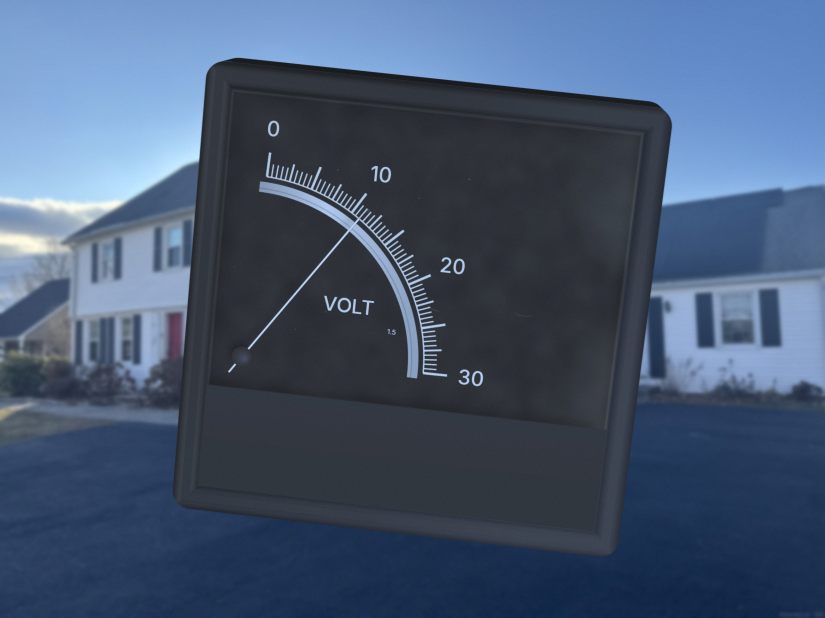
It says 11 V
